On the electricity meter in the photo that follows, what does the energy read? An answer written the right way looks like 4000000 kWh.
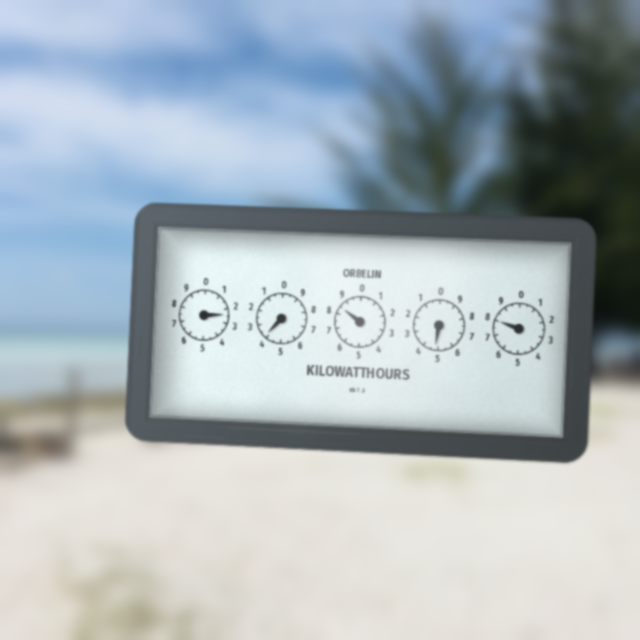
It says 23848 kWh
